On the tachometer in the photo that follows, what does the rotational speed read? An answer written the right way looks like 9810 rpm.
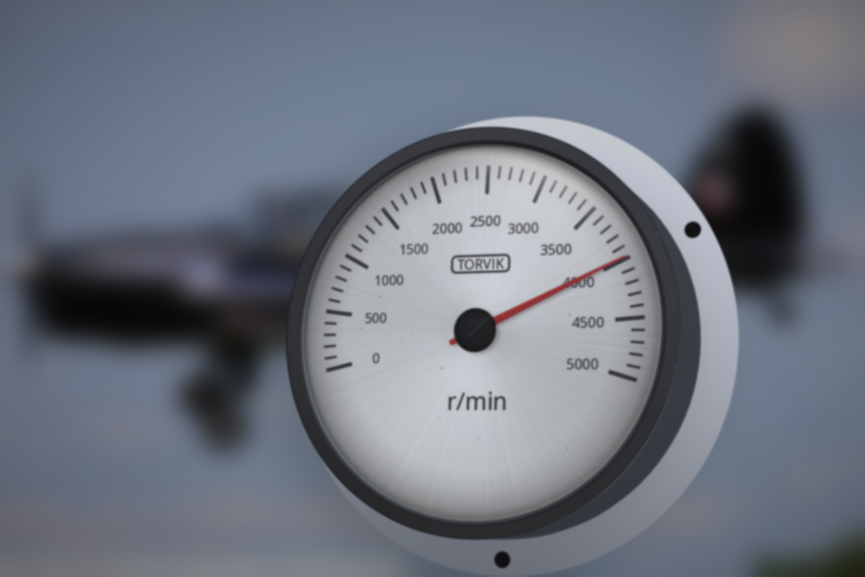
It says 4000 rpm
